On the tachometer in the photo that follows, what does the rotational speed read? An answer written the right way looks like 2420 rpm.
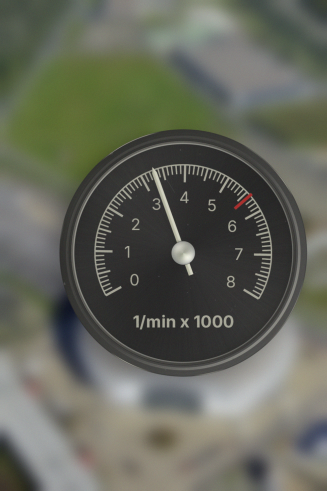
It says 3300 rpm
